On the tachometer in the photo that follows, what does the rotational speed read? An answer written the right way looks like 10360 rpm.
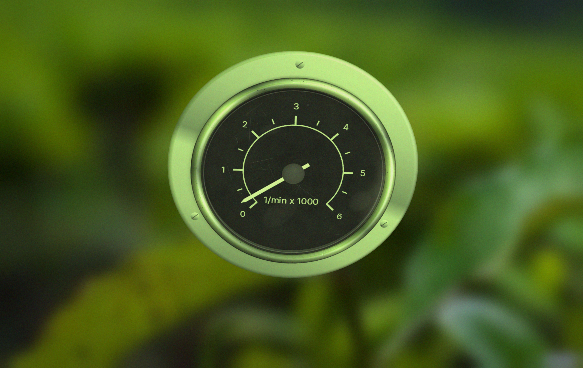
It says 250 rpm
